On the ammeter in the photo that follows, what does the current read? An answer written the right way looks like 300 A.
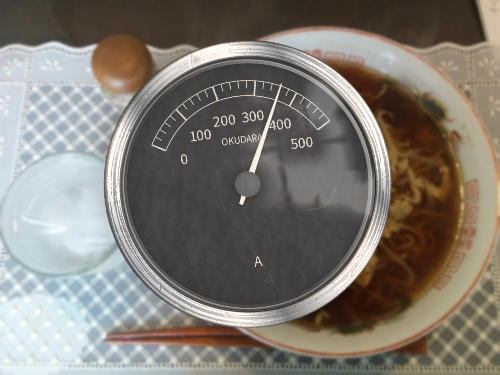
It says 360 A
